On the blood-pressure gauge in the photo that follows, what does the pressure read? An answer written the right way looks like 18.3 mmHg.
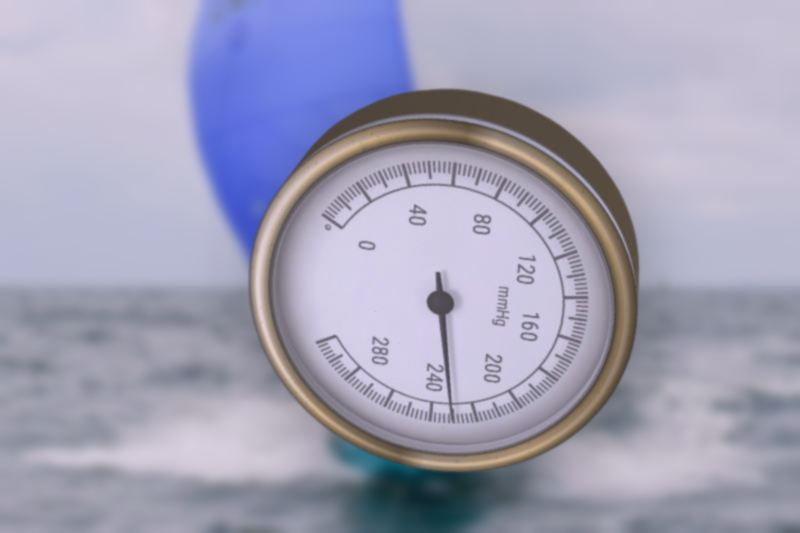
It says 230 mmHg
